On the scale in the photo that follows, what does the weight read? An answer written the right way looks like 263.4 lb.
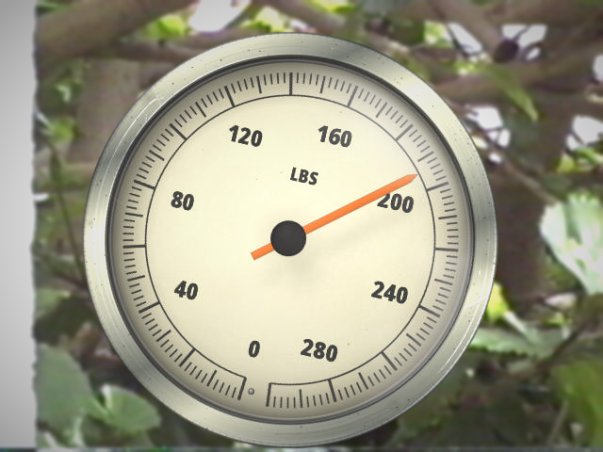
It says 194 lb
